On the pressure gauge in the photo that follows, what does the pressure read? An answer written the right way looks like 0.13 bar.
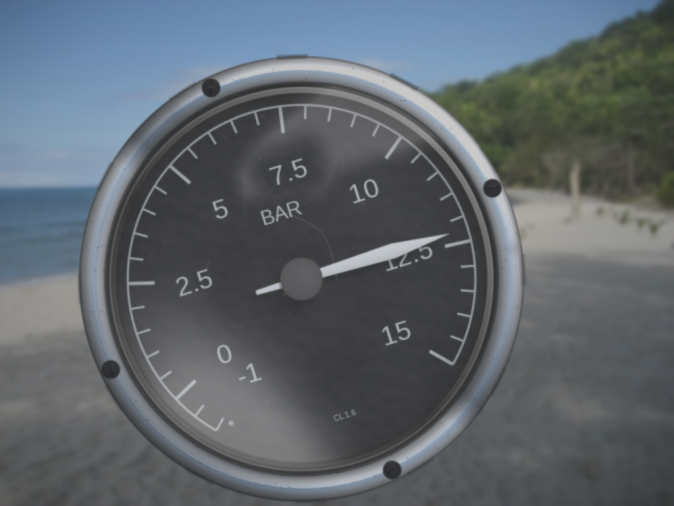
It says 12.25 bar
